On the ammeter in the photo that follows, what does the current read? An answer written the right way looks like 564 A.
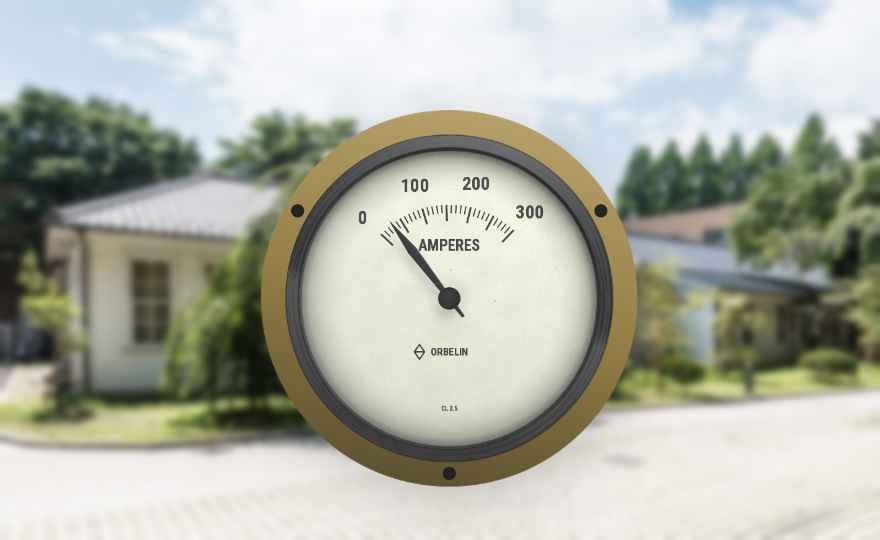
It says 30 A
